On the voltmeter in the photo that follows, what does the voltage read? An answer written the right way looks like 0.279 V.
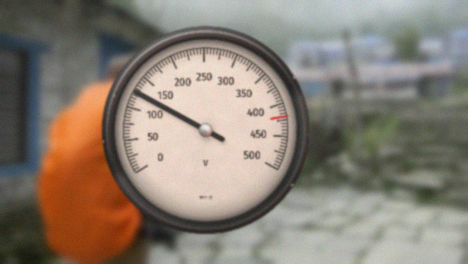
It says 125 V
